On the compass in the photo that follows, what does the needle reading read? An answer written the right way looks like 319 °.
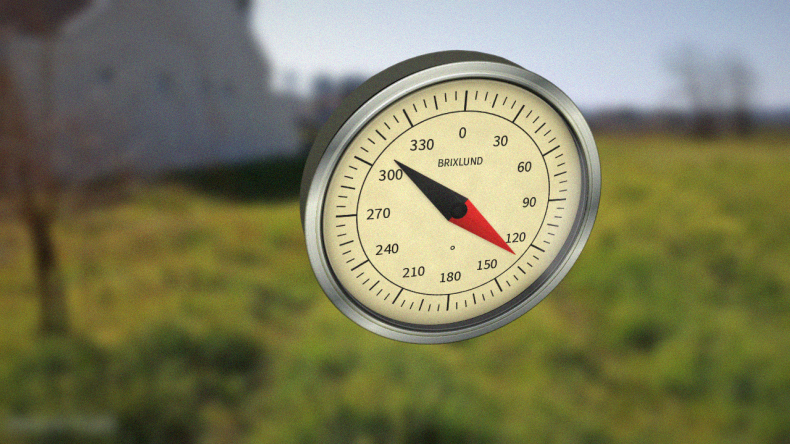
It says 130 °
